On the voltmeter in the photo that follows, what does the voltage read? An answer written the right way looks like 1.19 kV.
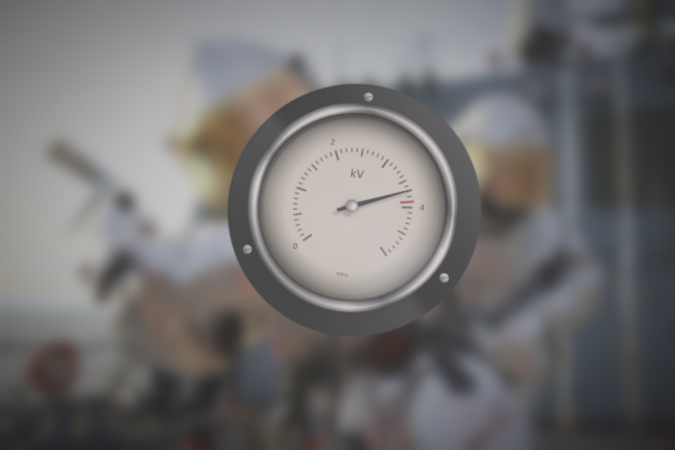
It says 3.7 kV
